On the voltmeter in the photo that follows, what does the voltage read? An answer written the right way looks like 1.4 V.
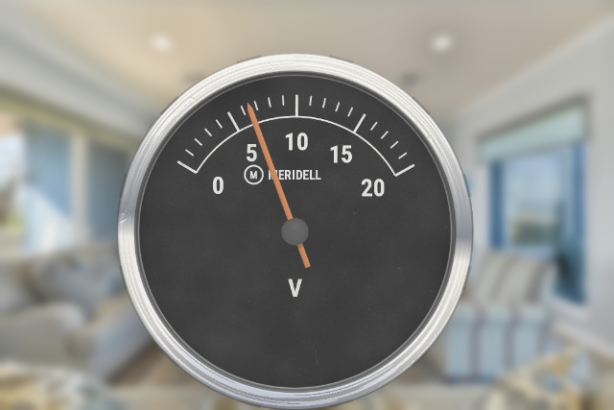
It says 6.5 V
